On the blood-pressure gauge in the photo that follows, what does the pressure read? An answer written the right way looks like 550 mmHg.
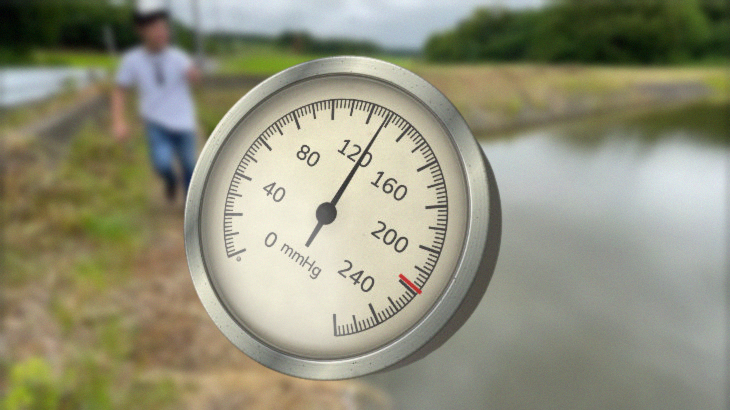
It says 130 mmHg
